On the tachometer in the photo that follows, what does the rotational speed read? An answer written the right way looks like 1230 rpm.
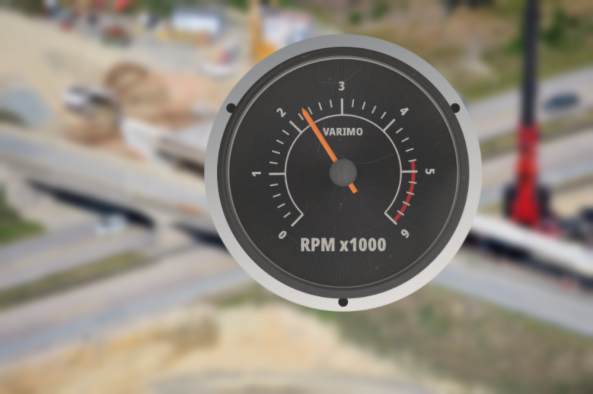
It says 2300 rpm
